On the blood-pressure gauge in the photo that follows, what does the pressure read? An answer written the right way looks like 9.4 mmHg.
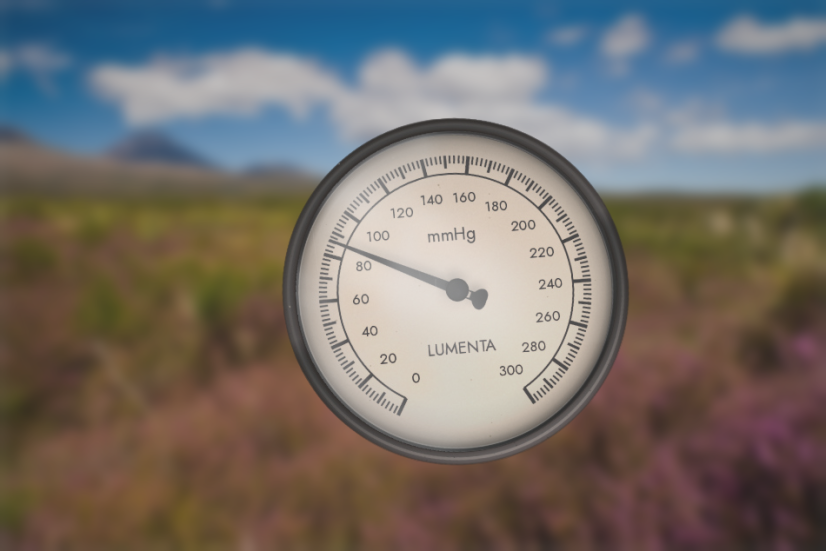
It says 86 mmHg
